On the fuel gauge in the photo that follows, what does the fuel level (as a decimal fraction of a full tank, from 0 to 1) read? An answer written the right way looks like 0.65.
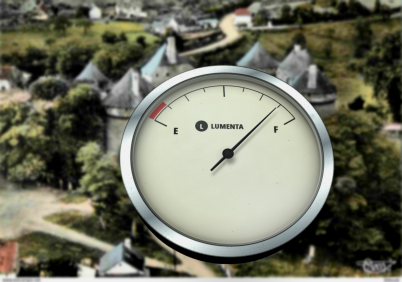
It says 0.875
